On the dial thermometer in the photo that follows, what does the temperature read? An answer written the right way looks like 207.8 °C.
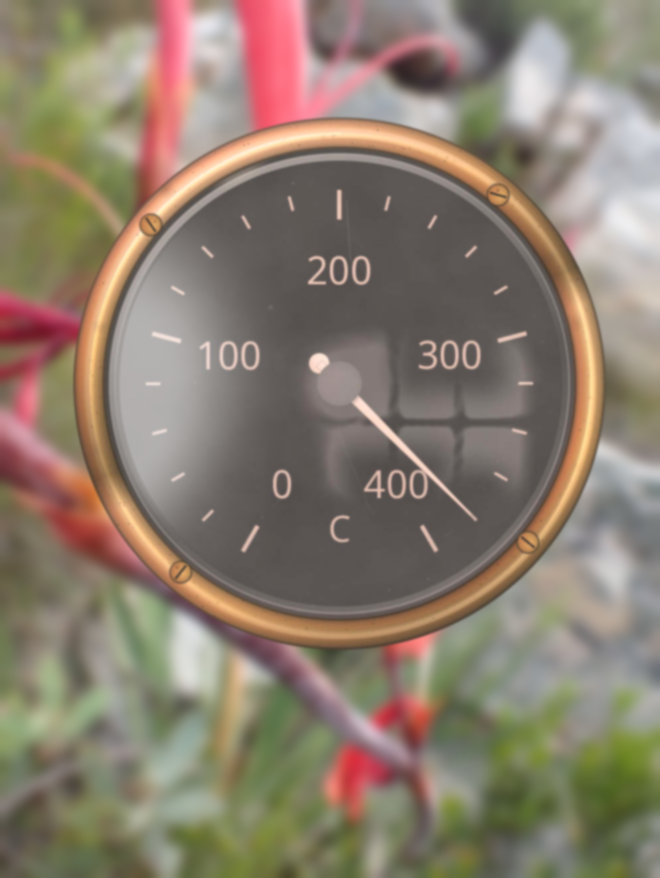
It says 380 °C
